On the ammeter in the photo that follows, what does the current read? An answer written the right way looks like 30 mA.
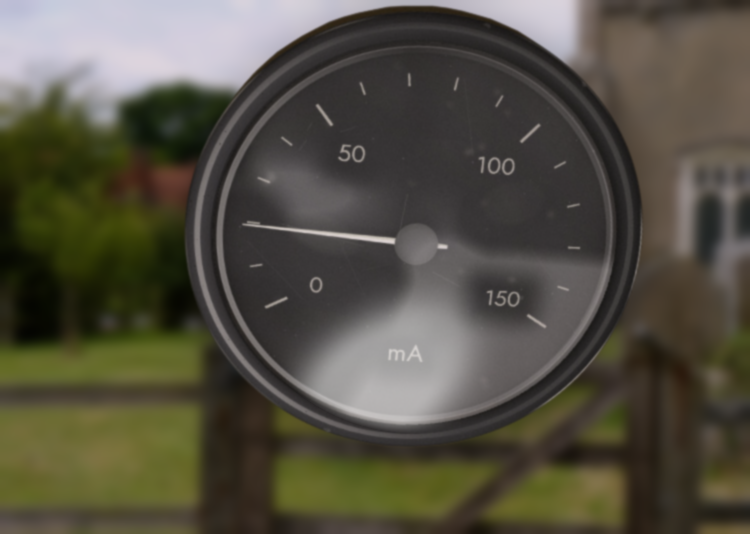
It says 20 mA
